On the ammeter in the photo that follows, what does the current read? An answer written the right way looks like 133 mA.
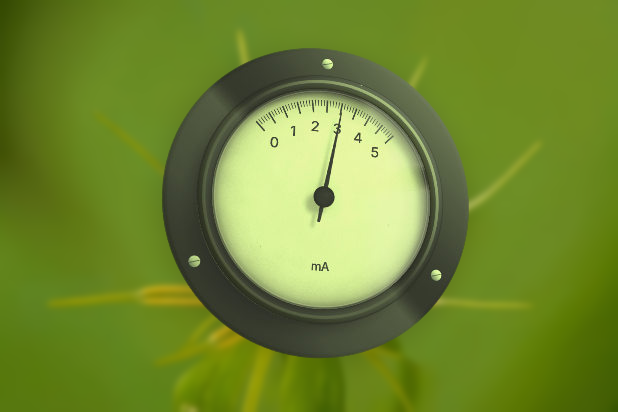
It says 3 mA
